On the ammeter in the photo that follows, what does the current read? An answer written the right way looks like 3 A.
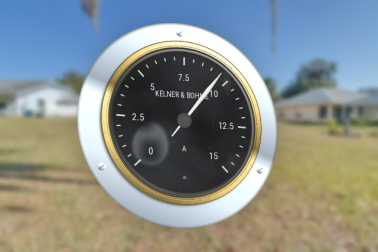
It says 9.5 A
